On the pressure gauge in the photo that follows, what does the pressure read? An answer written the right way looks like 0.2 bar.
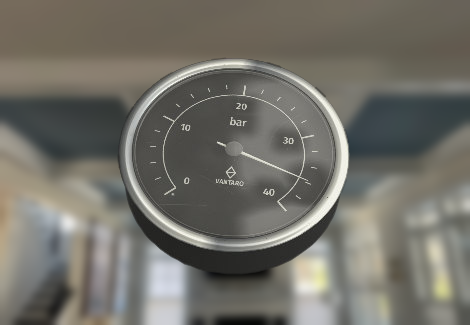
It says 36 bar
